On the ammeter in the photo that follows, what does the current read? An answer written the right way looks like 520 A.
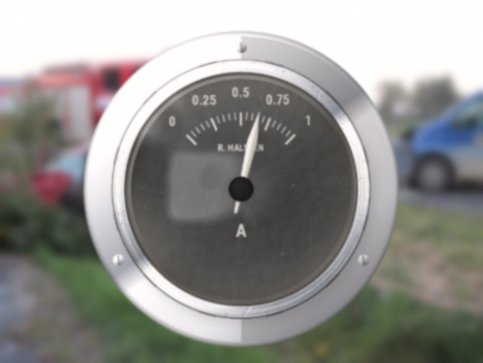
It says 0.65 A
